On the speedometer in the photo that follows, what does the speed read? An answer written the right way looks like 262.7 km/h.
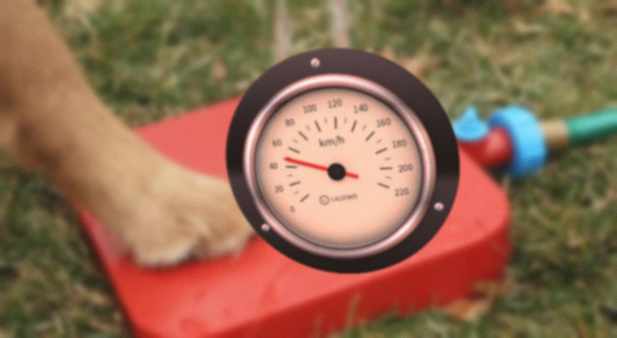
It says 50 km/h
